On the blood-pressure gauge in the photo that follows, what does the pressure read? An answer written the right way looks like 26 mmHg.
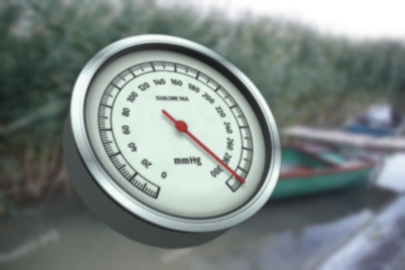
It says 290 mmHg
